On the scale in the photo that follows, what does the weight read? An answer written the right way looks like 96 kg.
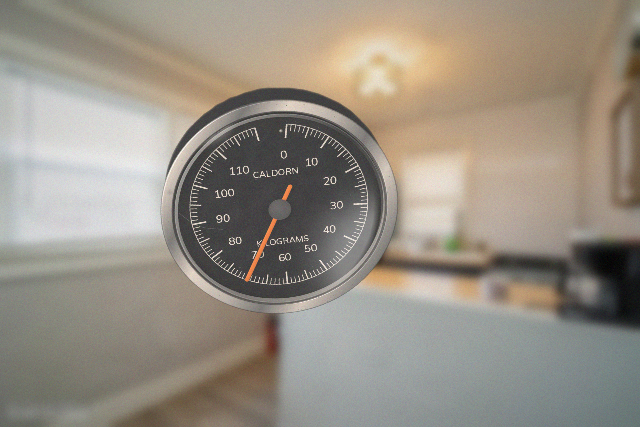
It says 70 kg
